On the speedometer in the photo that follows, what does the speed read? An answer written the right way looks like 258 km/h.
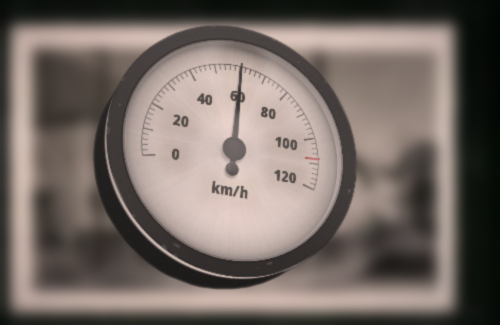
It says 60 km/h
